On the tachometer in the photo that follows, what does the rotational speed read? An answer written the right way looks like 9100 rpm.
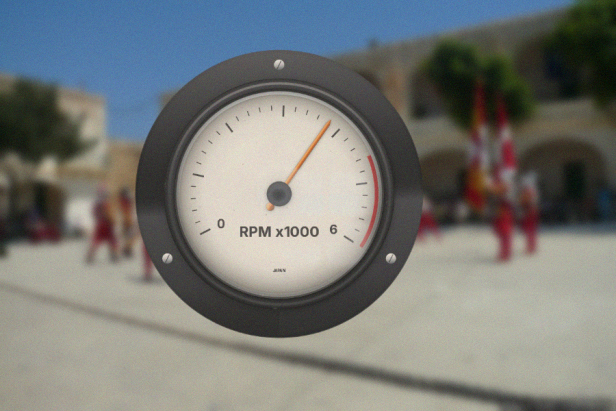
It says 3800 rpm
